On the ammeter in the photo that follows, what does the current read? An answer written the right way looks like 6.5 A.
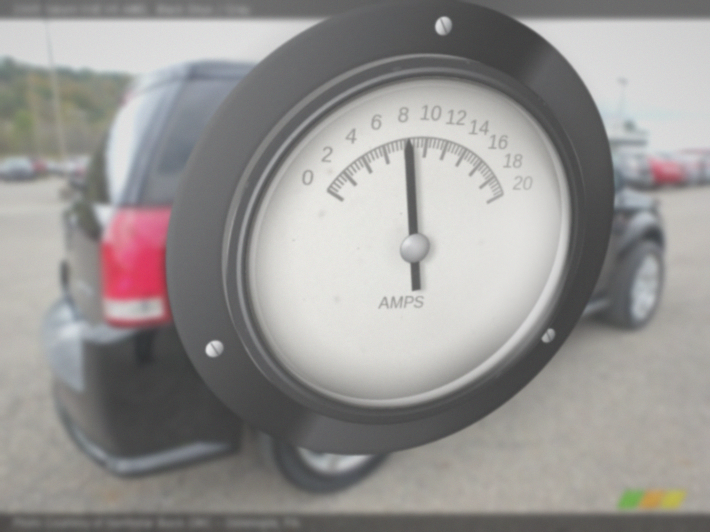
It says 8 A
